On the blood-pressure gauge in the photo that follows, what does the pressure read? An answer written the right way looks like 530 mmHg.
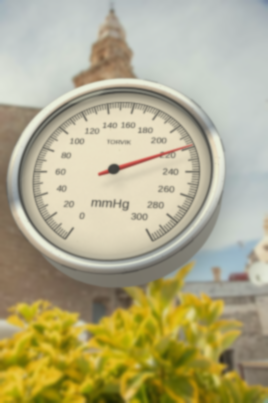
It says 220 mmHg
